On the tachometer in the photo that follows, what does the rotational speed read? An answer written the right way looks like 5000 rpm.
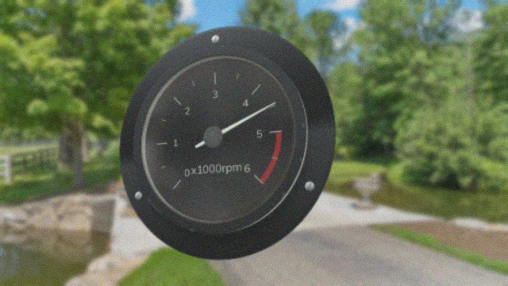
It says 4500 rpm
